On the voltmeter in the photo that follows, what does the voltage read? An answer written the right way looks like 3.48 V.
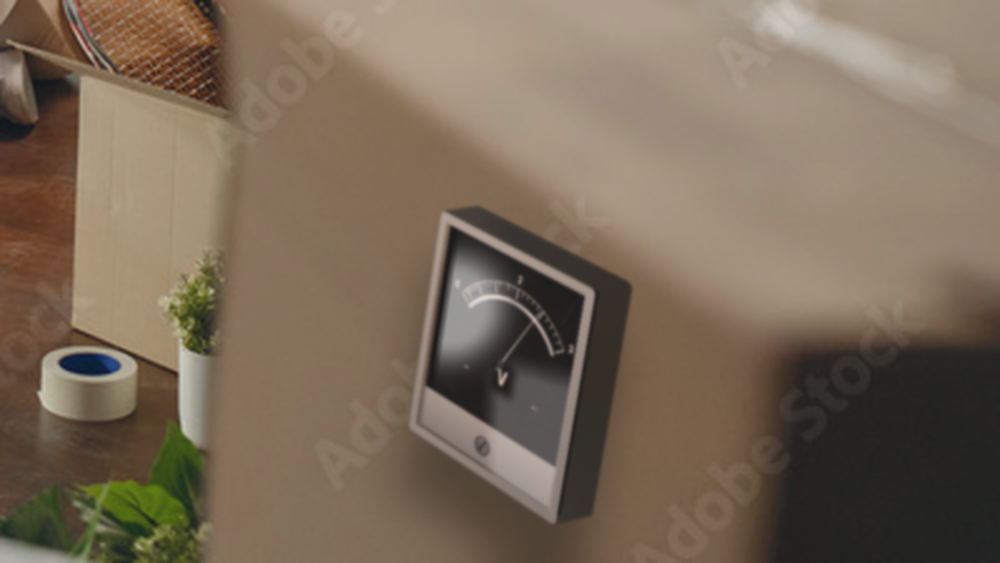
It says 2.5 V
